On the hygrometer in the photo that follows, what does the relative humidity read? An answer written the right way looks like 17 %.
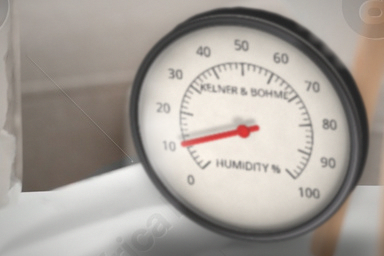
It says 10 %
